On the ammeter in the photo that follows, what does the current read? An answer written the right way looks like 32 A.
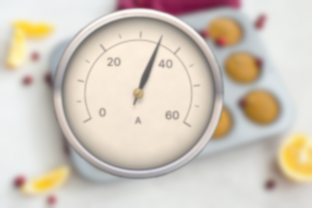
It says 35 A
